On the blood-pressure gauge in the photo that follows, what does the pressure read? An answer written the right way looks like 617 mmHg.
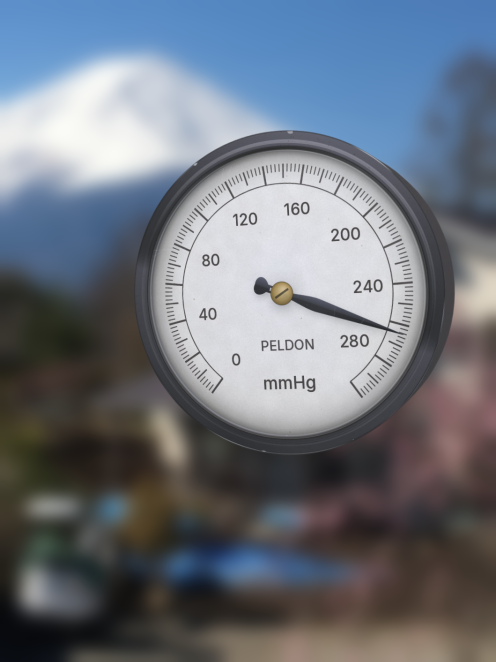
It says 264 mmHg
